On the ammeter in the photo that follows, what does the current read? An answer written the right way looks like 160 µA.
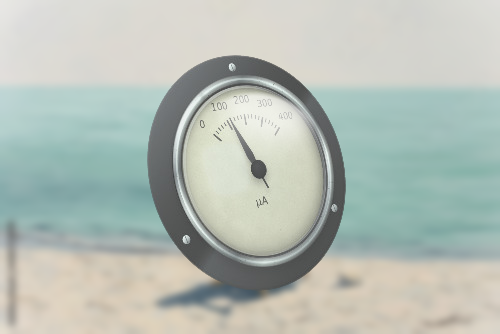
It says 100 µA
